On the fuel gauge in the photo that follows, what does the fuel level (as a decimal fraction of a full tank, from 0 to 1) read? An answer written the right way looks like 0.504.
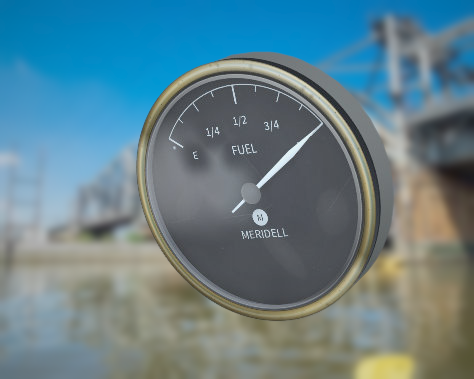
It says 1
